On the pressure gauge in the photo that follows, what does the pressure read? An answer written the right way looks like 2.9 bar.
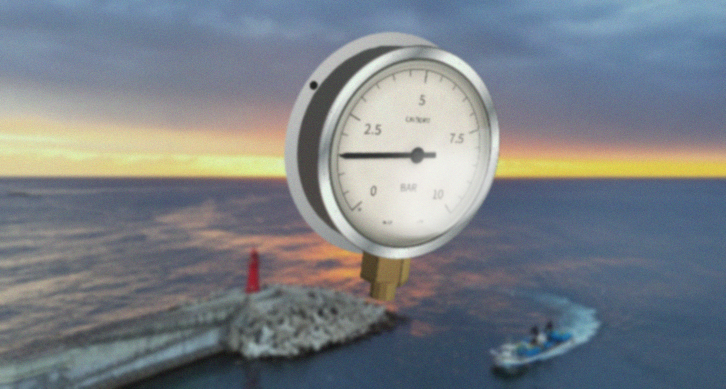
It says 1.5 bar
